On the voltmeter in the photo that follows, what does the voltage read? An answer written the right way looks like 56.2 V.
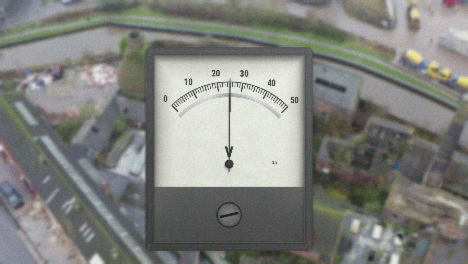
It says 25 V
